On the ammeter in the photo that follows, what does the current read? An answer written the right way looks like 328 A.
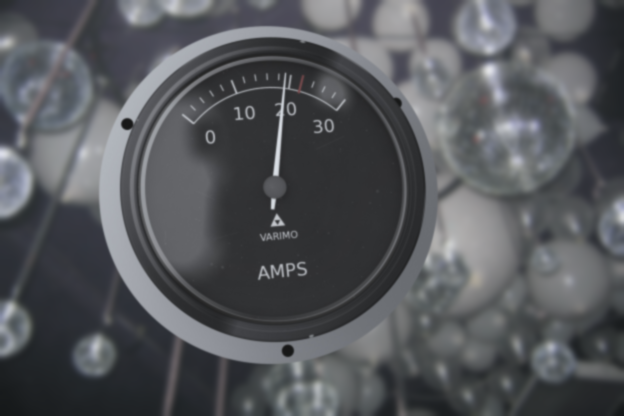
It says 19 A
